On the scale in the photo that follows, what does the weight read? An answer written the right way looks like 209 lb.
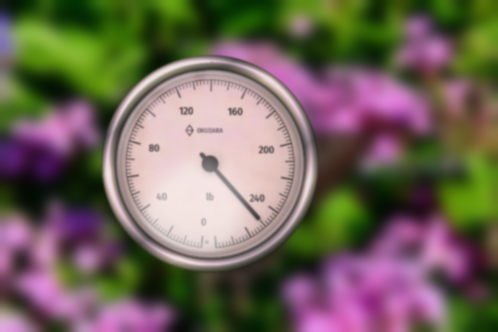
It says 250 lb
